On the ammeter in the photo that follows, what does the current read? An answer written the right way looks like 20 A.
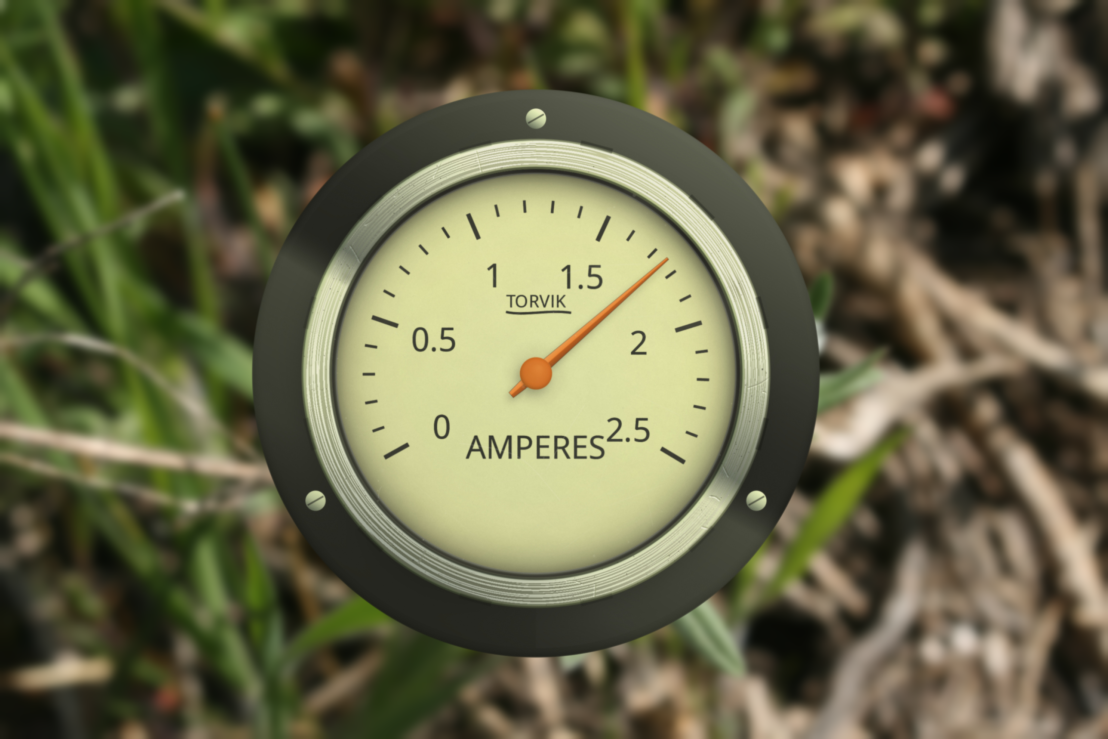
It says 1.75 A
